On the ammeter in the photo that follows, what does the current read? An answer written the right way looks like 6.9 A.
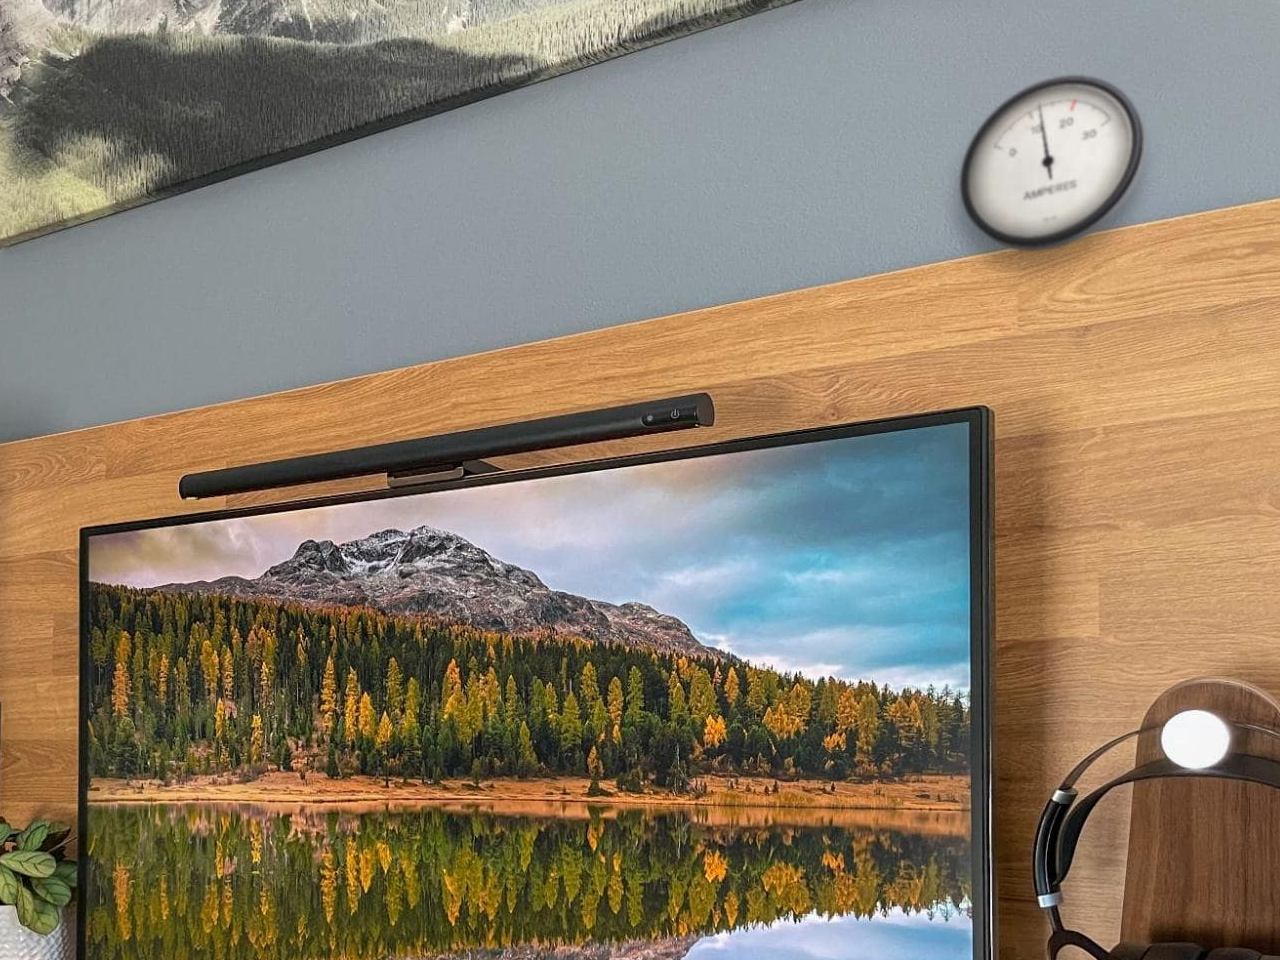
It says 12.5 A
